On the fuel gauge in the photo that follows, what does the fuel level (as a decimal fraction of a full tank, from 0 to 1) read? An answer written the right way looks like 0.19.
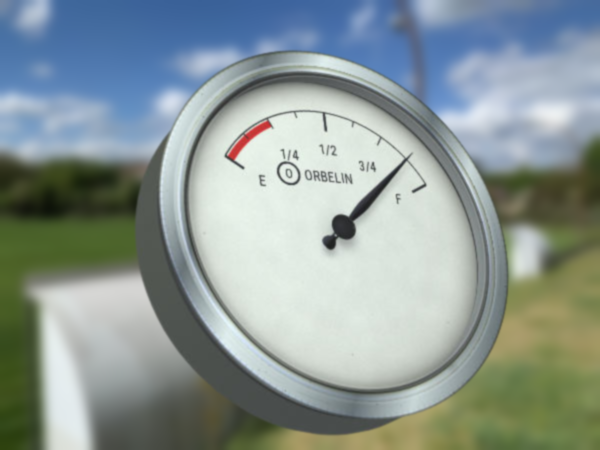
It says 0.875
